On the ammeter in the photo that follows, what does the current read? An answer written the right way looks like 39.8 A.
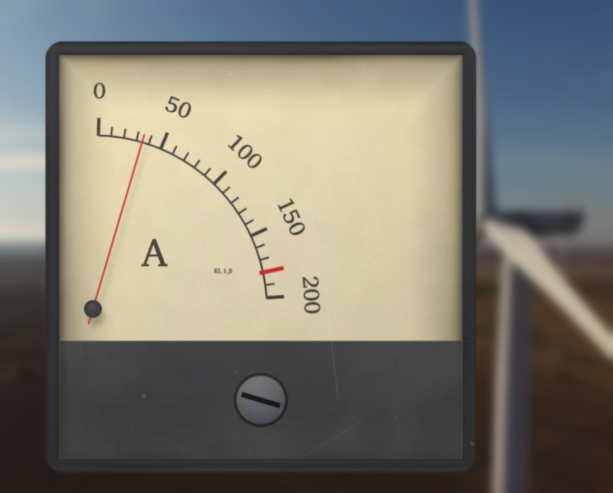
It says 35 A
